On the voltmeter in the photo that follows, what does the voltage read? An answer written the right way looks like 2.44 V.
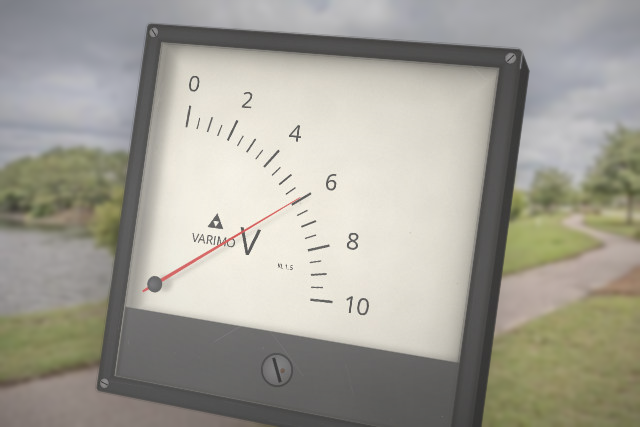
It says 6 V
